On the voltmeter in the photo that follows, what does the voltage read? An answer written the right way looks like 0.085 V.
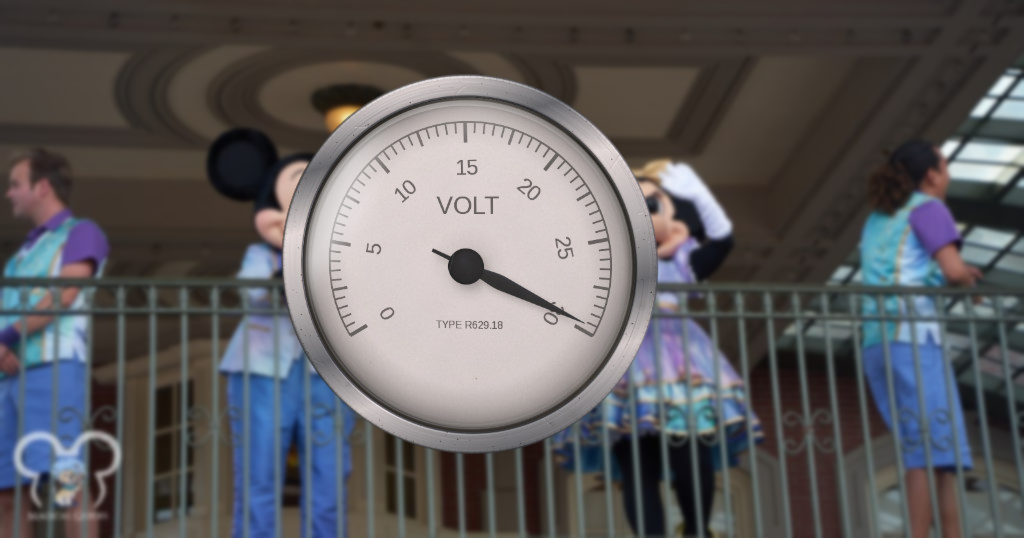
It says 29.5 V
